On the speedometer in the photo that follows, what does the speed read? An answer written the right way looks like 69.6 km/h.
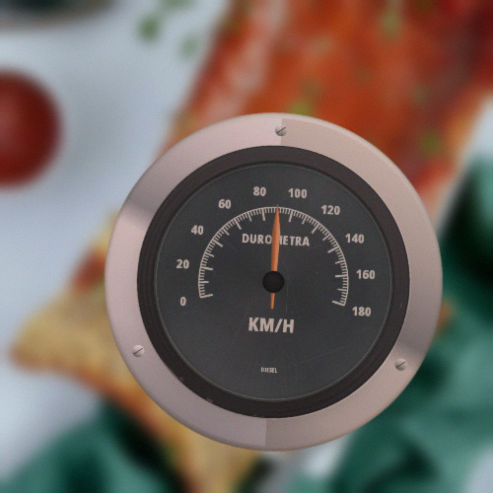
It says 90 km/h
